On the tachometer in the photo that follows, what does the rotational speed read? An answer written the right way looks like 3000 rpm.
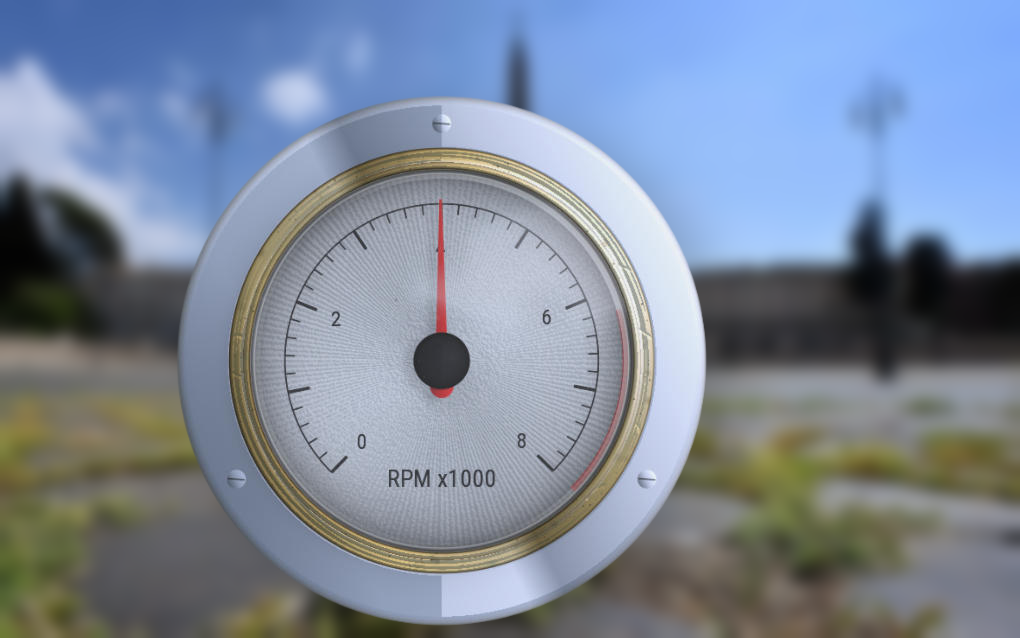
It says 4000 rpm
